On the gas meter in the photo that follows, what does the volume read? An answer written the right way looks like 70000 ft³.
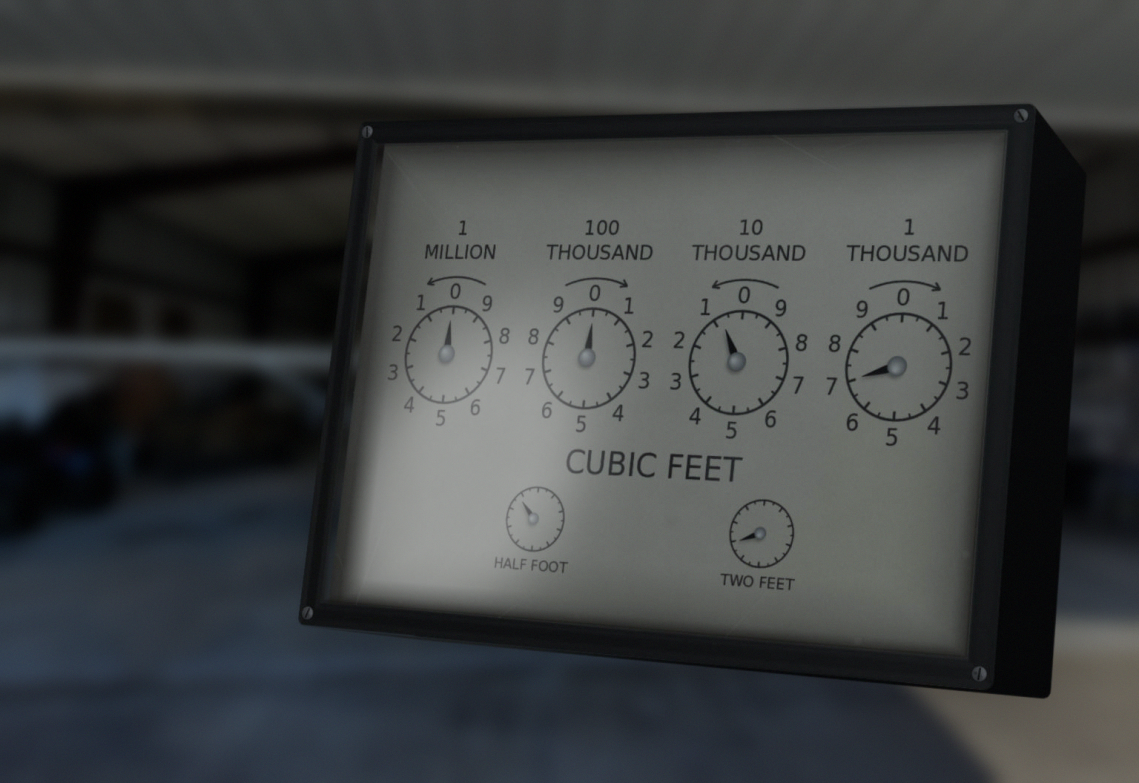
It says 700 ft³
